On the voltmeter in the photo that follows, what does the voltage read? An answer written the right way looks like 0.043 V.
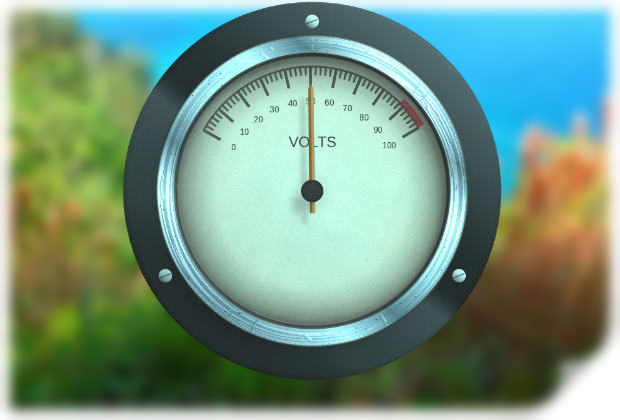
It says 50 V
